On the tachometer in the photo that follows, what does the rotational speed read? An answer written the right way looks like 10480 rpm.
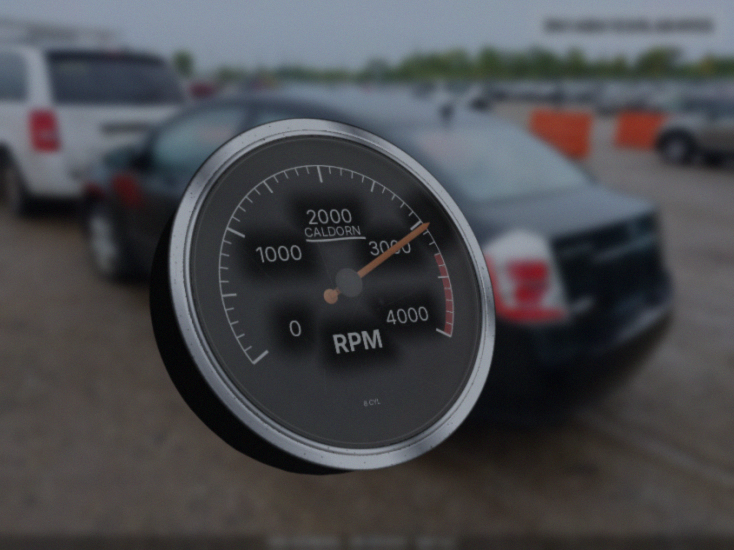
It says 3050 rpm
